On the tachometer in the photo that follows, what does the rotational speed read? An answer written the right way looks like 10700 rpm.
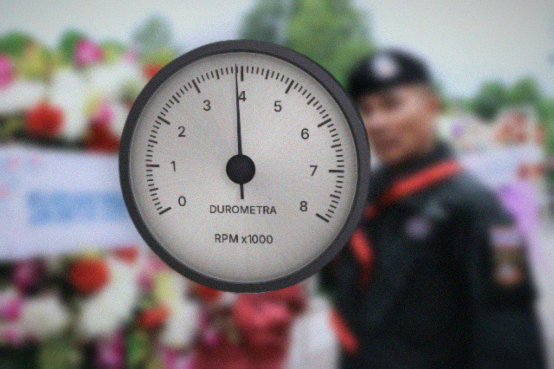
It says 3900 rpm
